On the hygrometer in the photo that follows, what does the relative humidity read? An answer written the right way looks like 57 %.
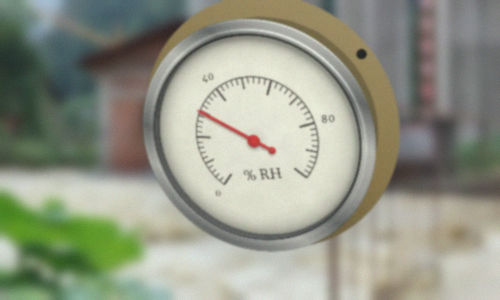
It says 30 %
